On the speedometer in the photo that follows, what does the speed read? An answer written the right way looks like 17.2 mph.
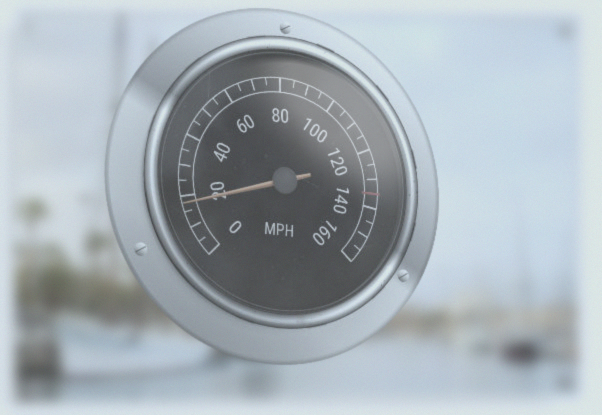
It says 17.5 mph
